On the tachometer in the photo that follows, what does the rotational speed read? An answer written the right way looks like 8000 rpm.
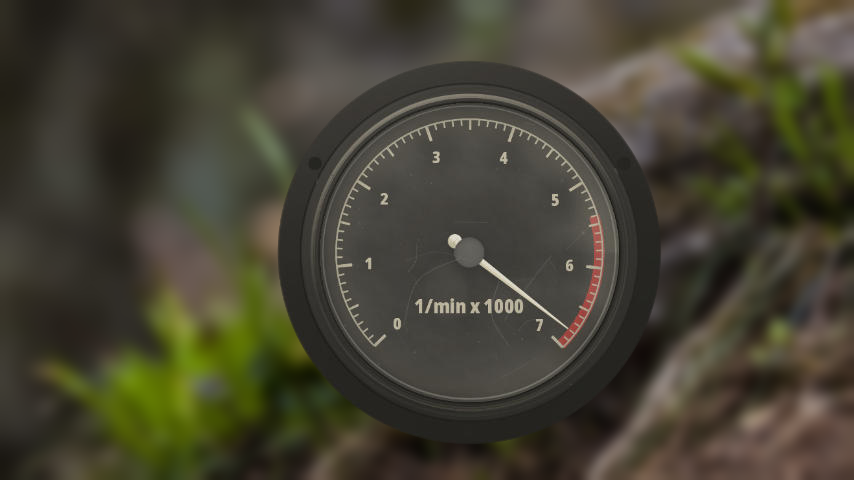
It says 6800 rpm
